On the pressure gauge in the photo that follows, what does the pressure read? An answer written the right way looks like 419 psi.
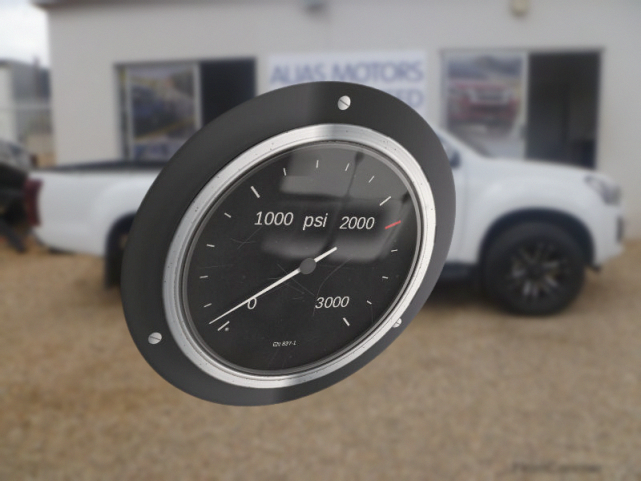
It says 100 psi
